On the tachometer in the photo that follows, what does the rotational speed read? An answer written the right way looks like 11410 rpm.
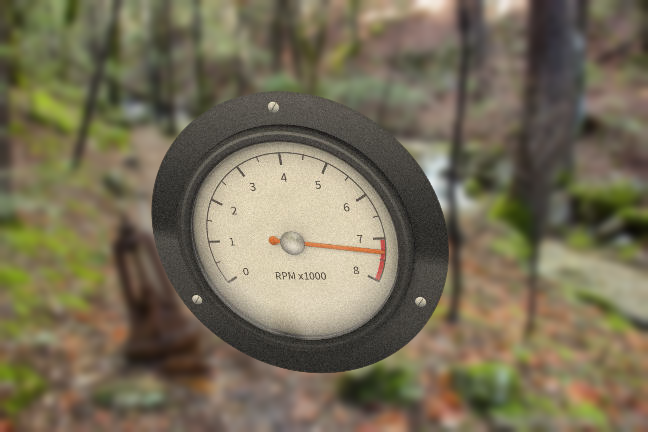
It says 7250 rpm
